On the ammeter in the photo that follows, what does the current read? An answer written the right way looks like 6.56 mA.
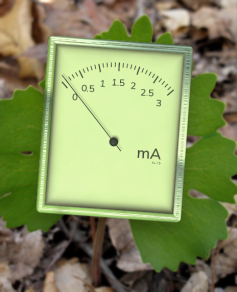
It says 0.1 mA
